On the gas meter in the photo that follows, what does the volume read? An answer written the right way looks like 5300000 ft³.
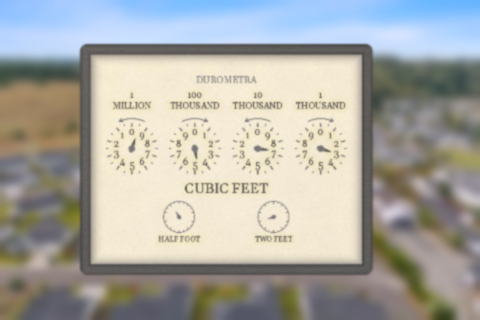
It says 947300 ft³
